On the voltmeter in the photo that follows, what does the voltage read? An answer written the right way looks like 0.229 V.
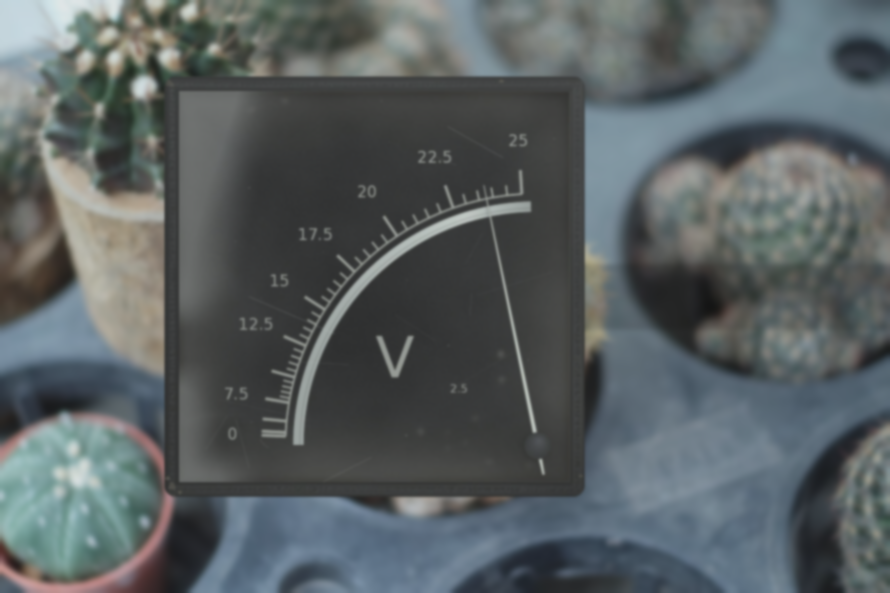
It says 23.75 V
